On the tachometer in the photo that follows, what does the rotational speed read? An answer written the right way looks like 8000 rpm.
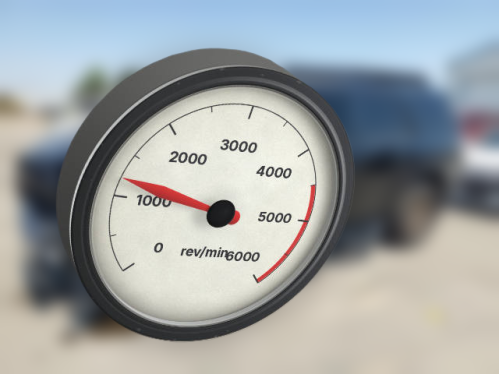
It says 1250 rpm
